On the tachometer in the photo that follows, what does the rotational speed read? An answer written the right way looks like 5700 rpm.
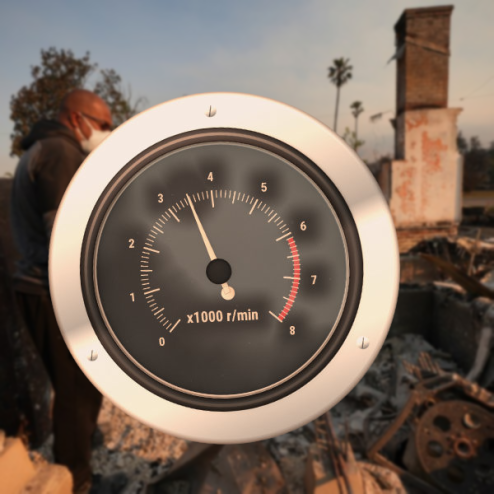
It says 3500 rpm
